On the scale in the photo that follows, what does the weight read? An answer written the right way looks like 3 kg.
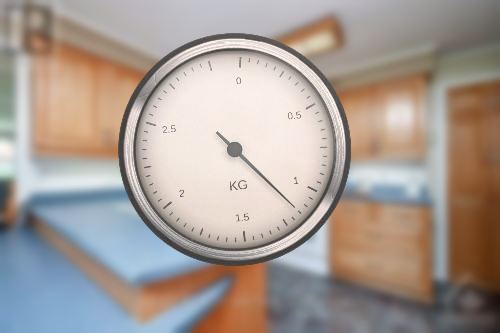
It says 1.15 kg
